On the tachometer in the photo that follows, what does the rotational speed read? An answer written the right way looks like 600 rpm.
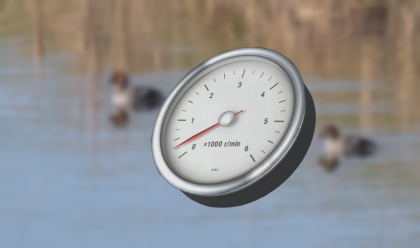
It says 250 rpm
